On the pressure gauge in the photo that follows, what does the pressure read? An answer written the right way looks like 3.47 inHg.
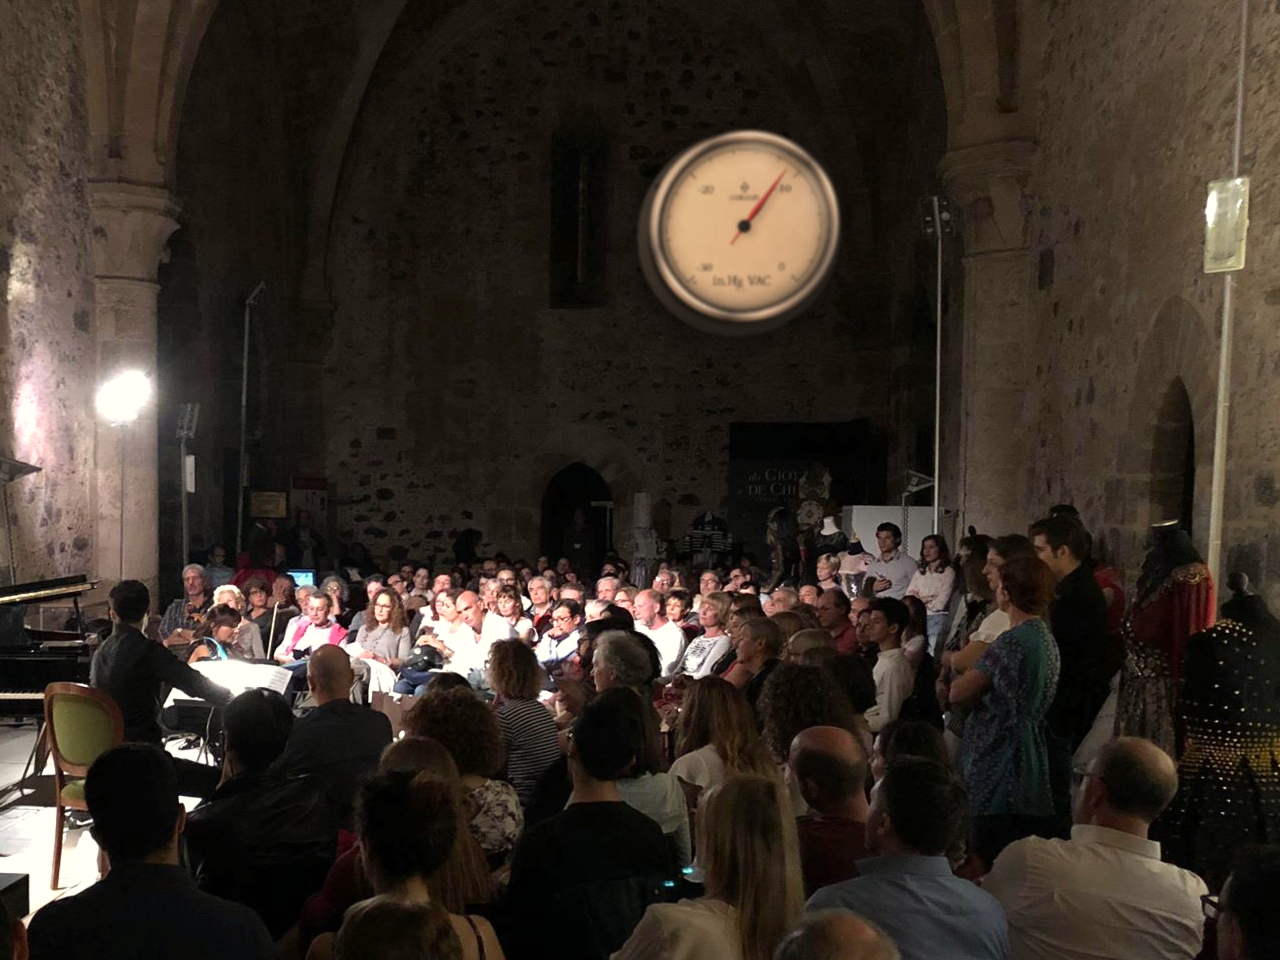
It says -11 inHg
